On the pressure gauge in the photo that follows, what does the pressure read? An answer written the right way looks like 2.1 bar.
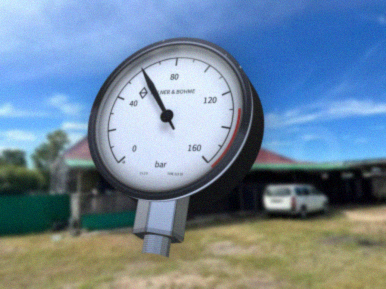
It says 60 bar
